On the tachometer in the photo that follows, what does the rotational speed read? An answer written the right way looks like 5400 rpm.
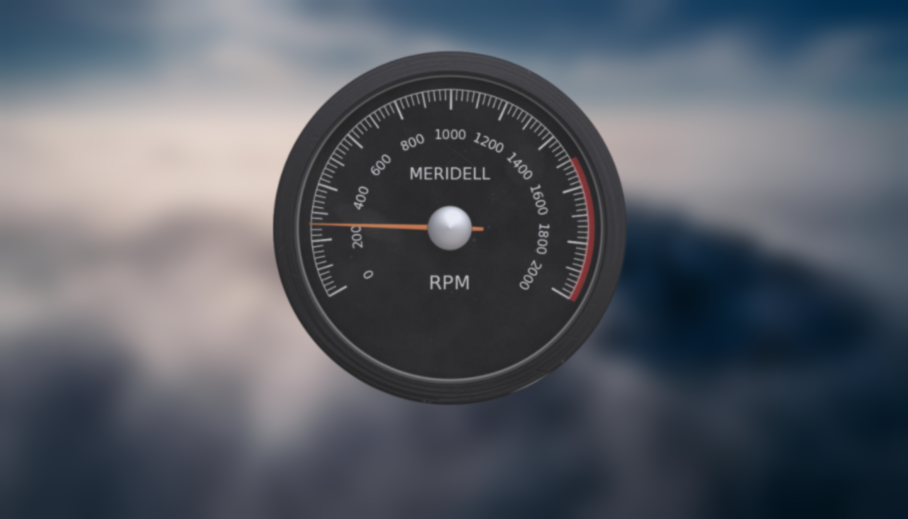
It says 260 rpm
